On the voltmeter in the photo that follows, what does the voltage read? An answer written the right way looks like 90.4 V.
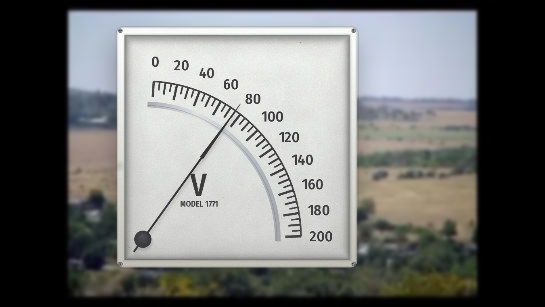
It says 75 V
